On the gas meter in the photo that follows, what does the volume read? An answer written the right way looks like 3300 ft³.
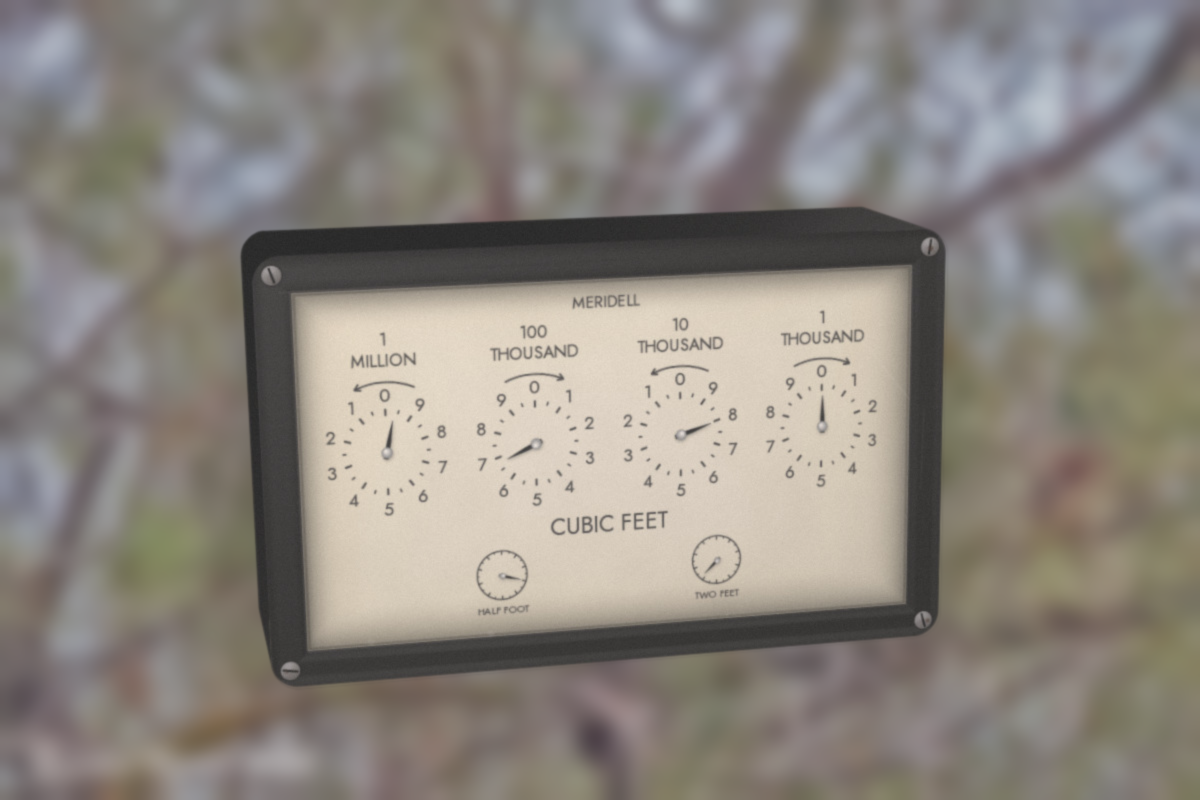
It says 968000 ft³
